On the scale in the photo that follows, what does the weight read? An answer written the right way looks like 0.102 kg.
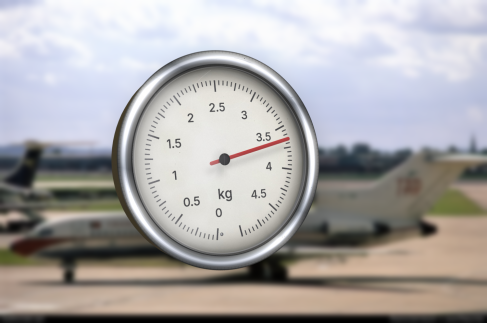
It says 3.65 kg
